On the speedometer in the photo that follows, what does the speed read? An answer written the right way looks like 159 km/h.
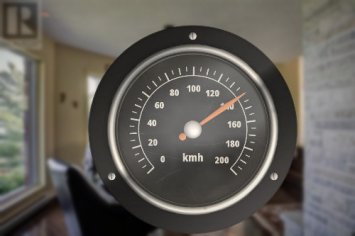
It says 140 km/h
